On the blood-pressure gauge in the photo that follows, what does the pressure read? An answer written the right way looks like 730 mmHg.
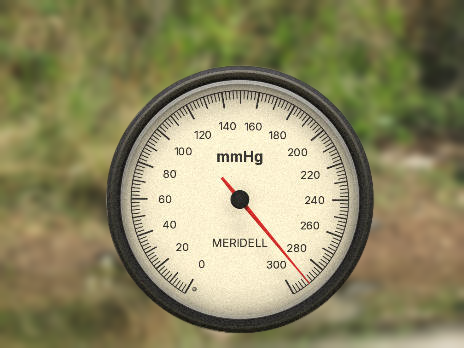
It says 290 mmHg
